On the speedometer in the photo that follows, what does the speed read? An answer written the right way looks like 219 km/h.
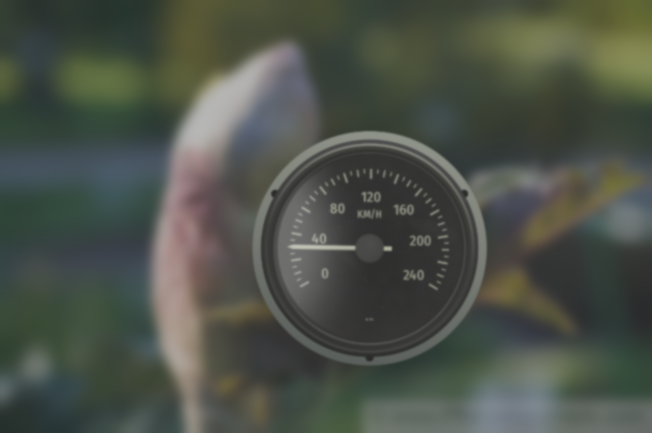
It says 30 km/h
